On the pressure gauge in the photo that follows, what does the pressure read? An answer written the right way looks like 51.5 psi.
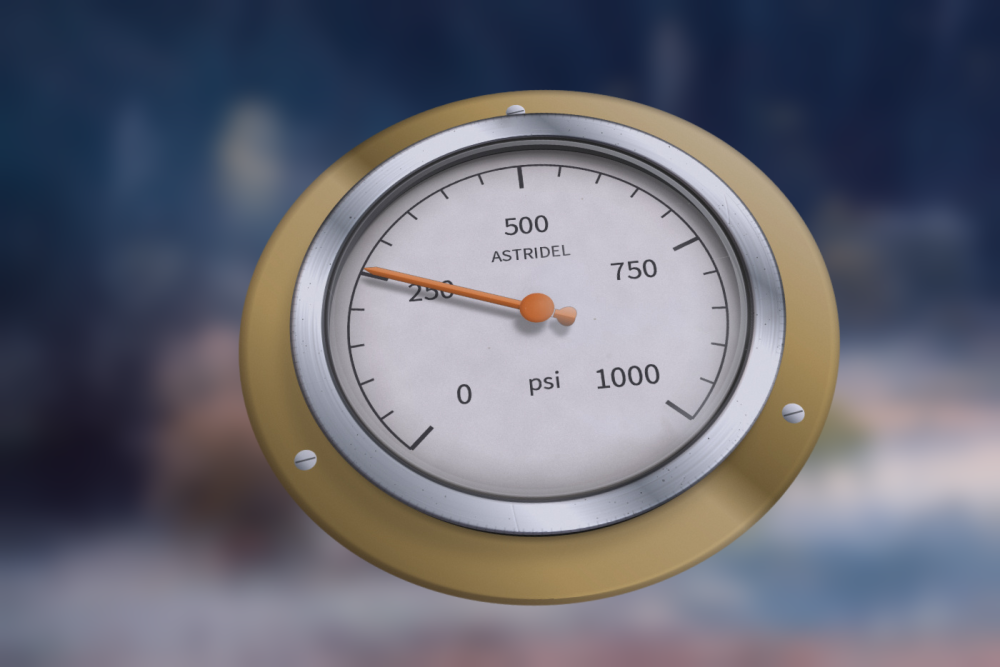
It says 250 psi
